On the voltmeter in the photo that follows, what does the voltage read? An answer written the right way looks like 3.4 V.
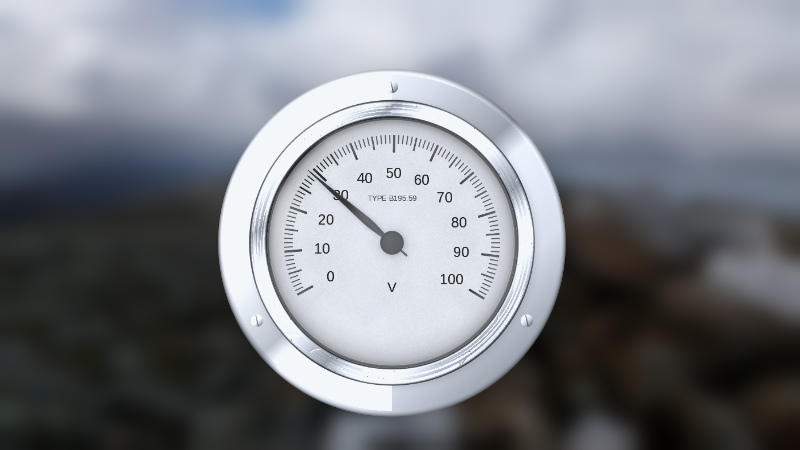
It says 29 V
